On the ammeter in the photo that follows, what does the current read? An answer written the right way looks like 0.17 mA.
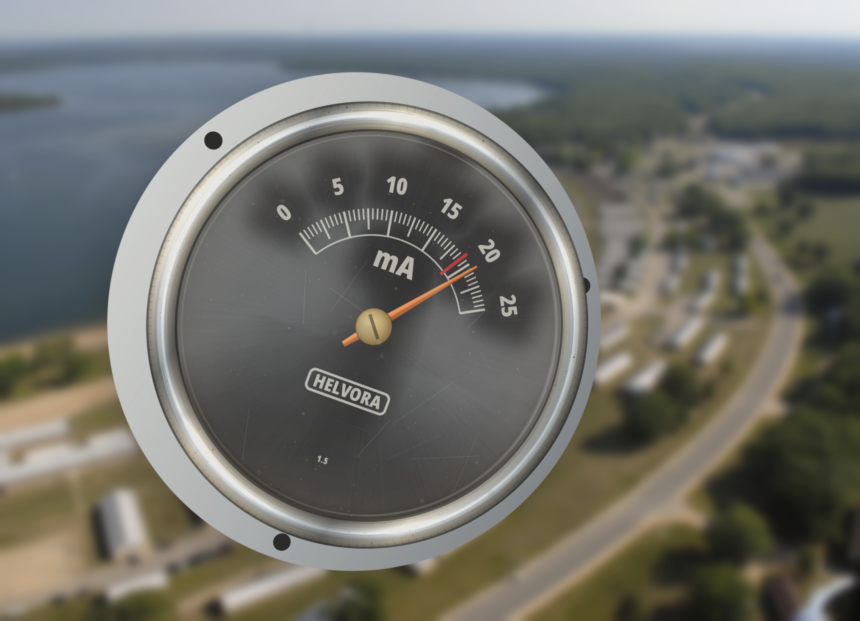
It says 20.5 mA
